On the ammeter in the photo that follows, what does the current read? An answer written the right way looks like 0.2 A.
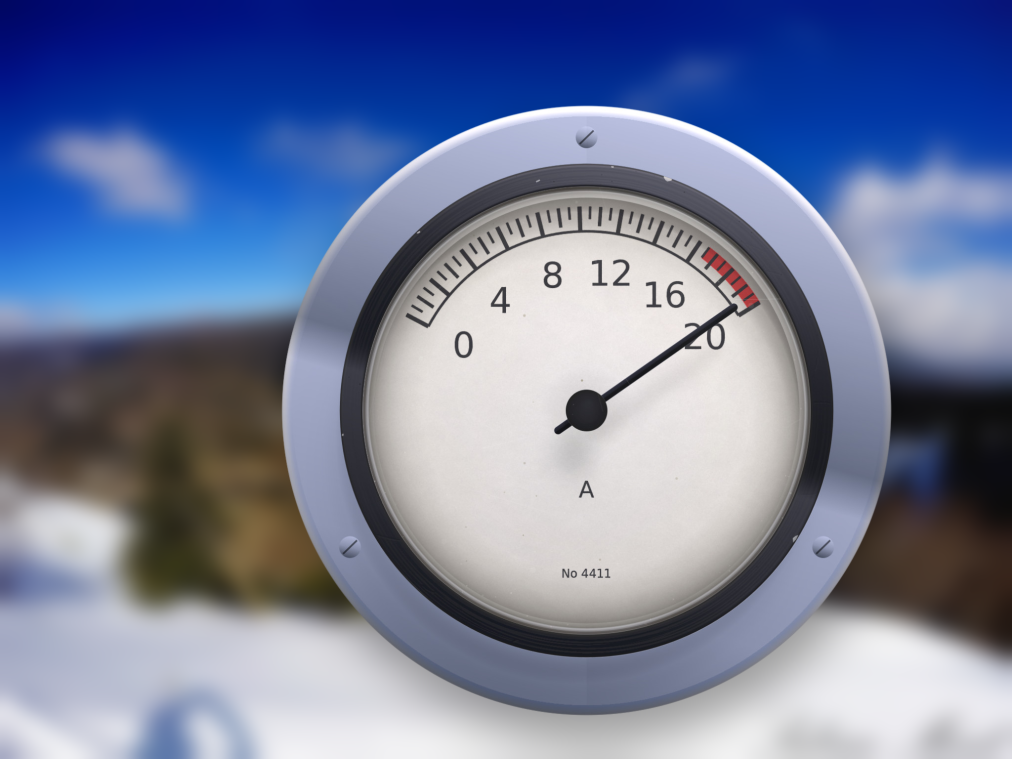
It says 19.5 A
